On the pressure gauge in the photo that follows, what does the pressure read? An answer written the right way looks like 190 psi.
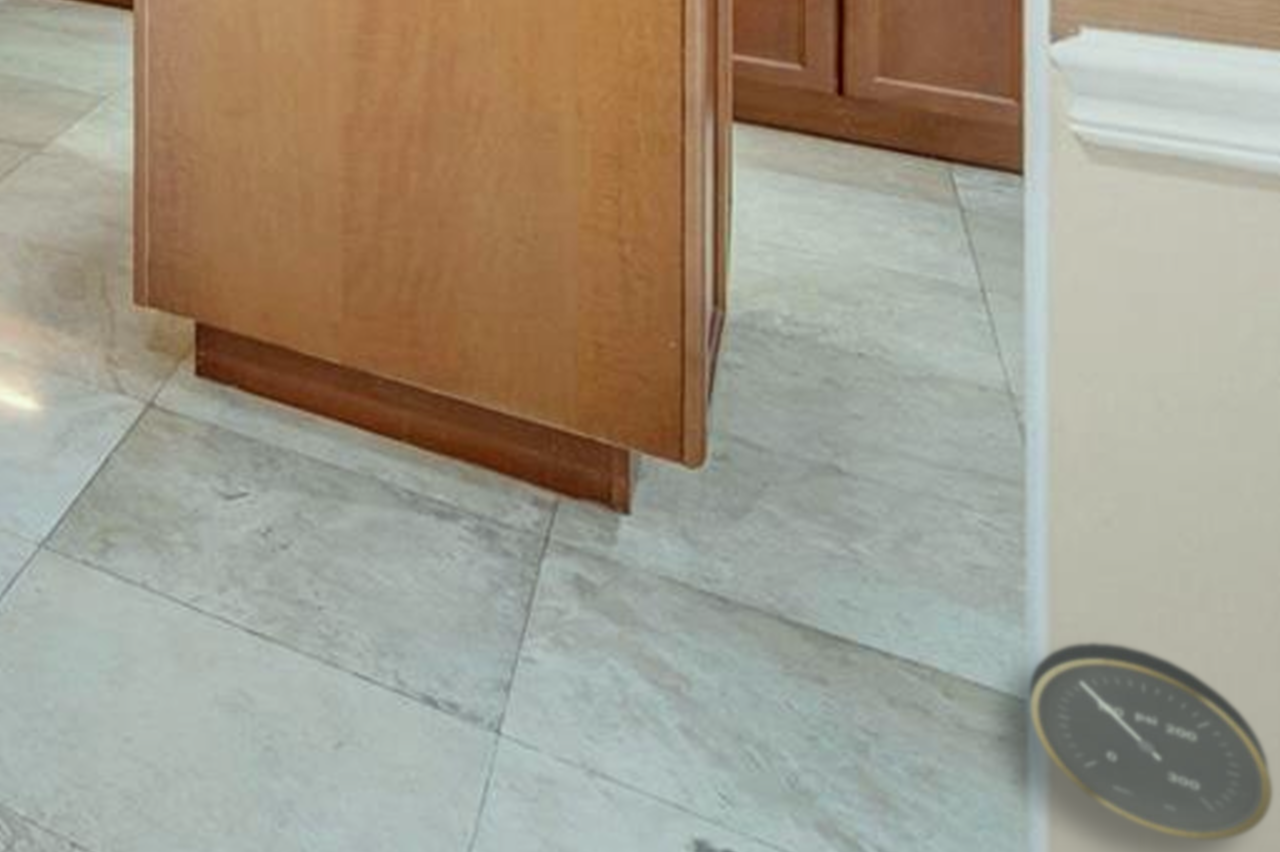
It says 100 psi
